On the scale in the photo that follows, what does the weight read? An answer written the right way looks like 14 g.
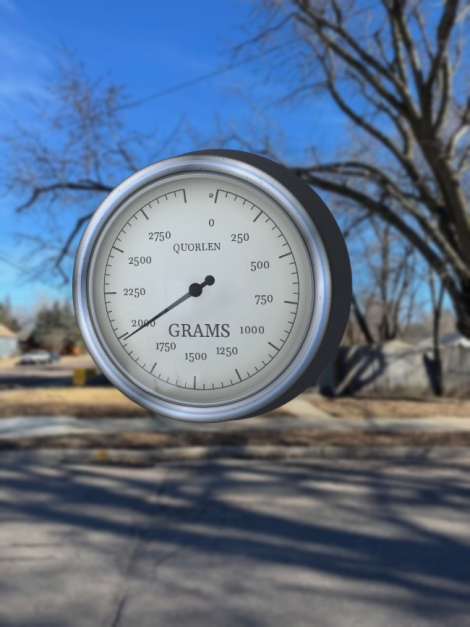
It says 1975 g
